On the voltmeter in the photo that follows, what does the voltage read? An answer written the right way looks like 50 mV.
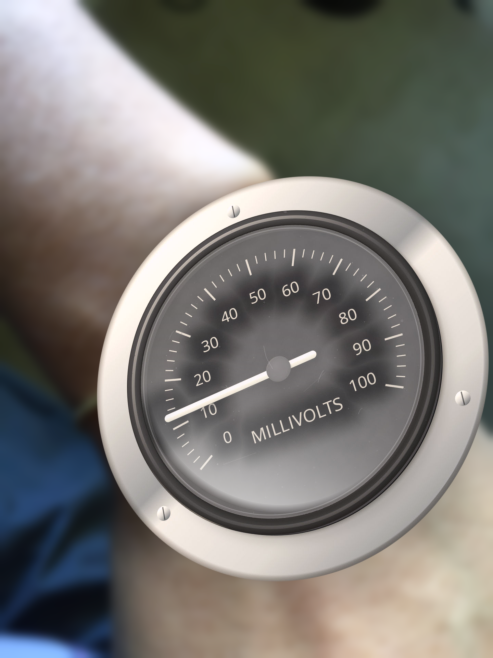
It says 12 mV
